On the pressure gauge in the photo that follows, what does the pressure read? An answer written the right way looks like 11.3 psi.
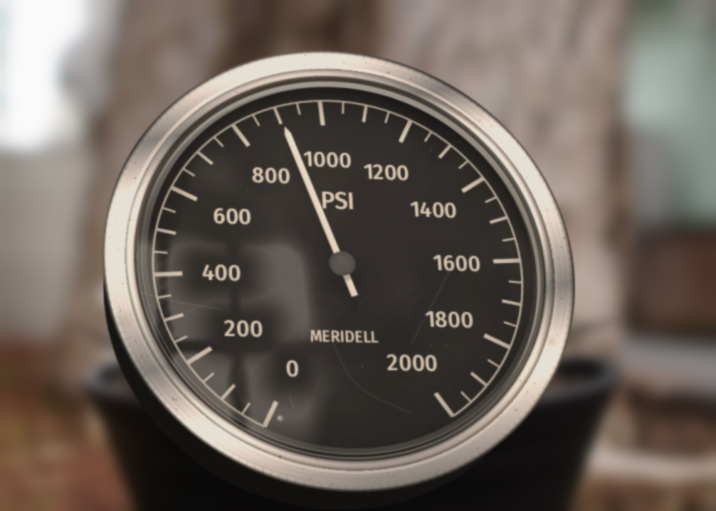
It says 900 psi
